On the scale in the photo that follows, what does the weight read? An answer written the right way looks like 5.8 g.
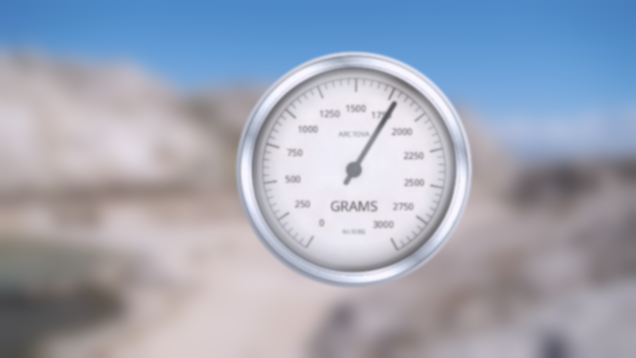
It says 1800 g
